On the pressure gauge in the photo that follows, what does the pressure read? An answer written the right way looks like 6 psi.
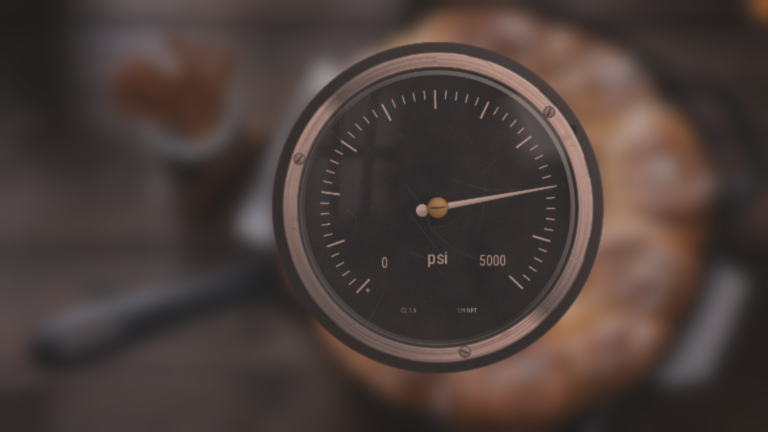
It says 4000 psi
